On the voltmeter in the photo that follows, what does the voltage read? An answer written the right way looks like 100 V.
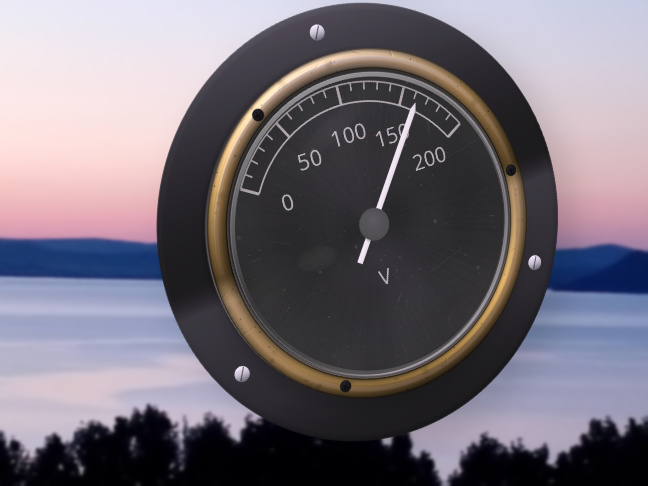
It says 160 V
